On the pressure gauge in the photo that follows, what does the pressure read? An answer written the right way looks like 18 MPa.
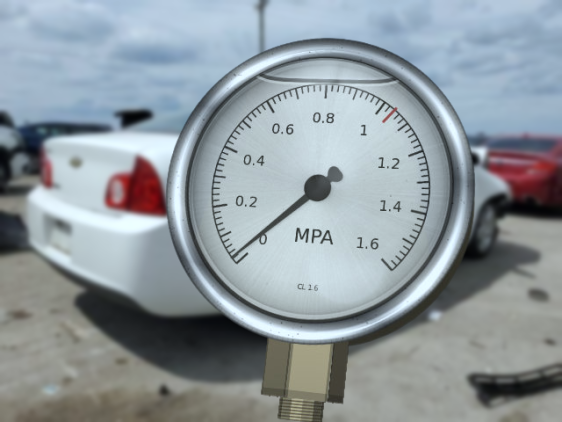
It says 0.02 MPa
